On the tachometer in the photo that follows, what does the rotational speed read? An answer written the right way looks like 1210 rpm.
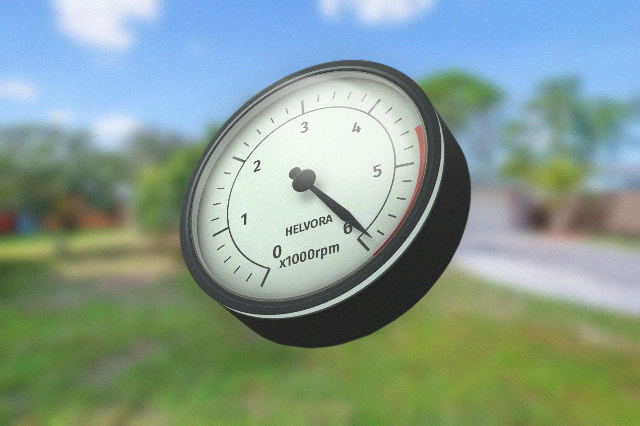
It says 5900 rpm
